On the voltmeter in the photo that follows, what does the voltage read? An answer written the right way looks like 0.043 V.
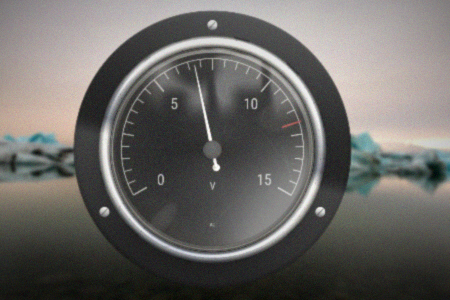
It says 6.75 V
